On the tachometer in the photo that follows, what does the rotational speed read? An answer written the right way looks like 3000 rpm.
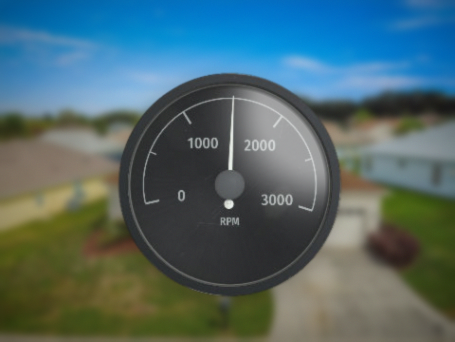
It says 1500 rpm
